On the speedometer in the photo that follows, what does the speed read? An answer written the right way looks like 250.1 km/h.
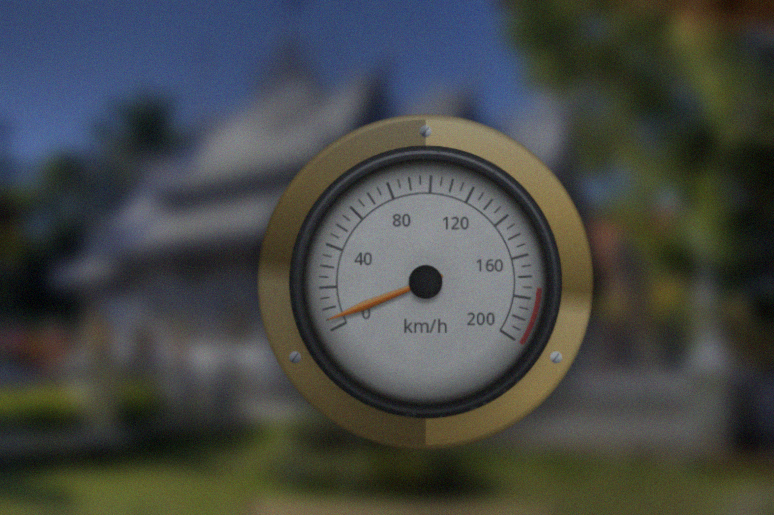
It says 5 km/h
